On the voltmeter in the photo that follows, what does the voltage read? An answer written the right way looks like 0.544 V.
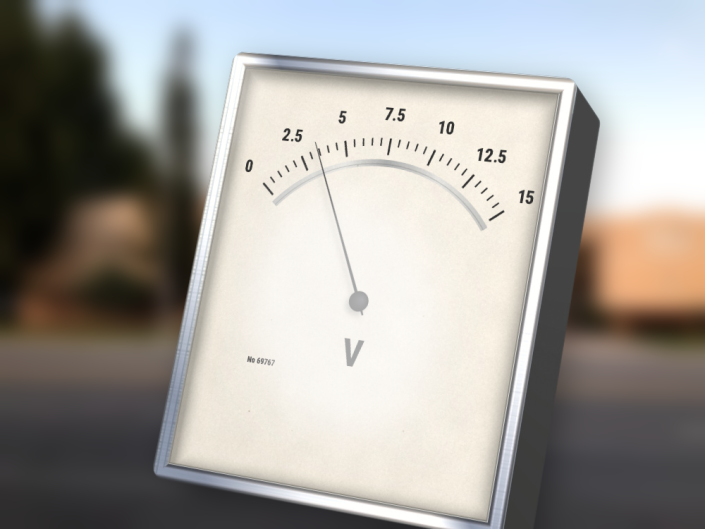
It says 3.5 V
